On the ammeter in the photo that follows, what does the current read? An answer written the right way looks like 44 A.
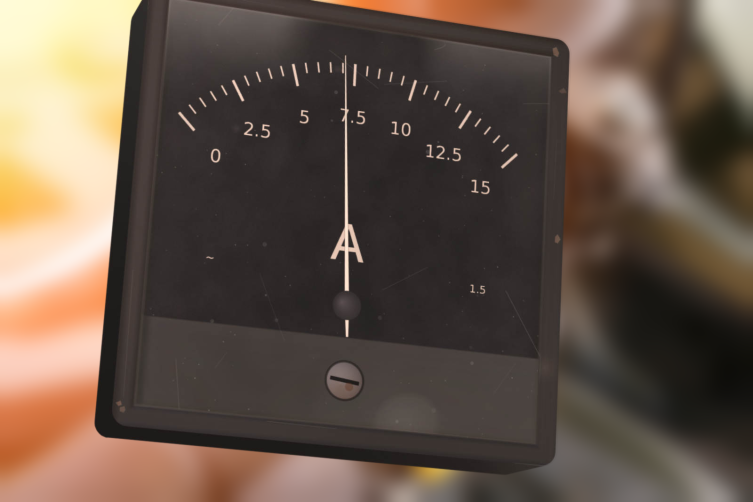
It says 7 A
